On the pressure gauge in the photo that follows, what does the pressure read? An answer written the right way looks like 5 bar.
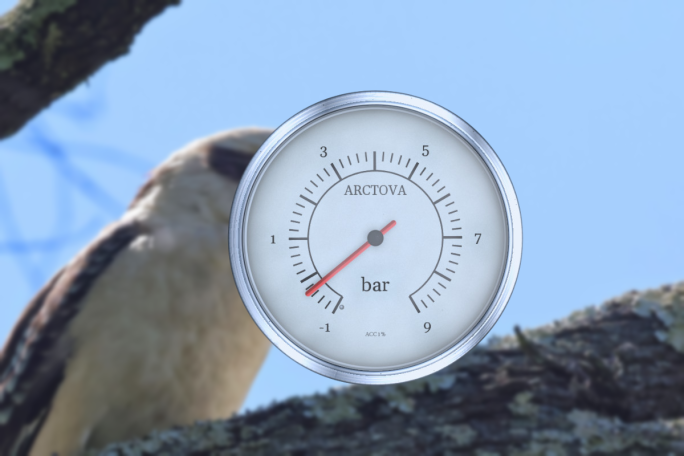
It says -0.3 bar
